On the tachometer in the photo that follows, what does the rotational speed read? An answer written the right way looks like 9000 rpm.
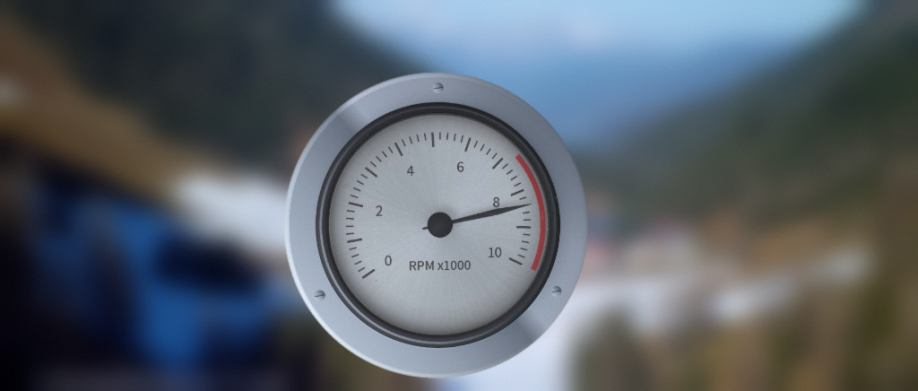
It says 8400 rpm
